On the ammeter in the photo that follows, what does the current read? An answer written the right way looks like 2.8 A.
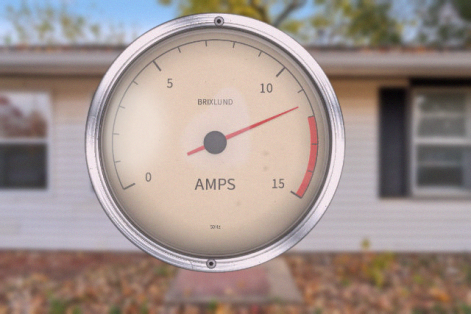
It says 11.5 A
